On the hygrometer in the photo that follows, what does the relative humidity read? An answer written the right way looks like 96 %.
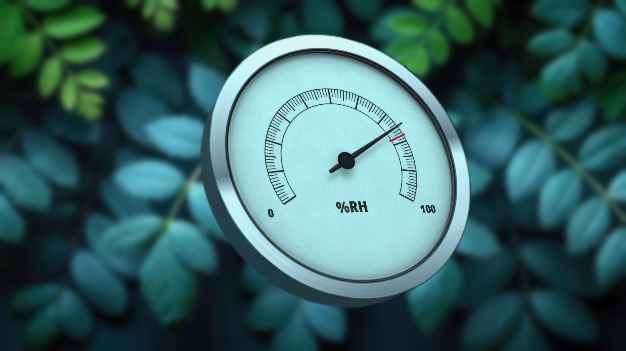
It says 75 %
